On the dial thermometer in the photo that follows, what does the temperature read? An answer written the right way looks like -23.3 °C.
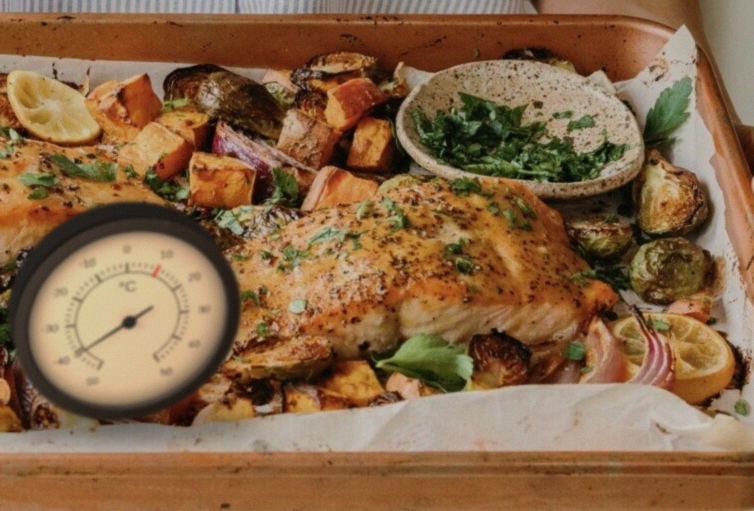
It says -40 °C
